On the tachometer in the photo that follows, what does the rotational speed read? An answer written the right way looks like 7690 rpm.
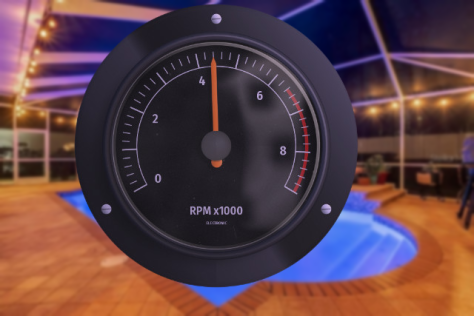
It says 4400 rpm
